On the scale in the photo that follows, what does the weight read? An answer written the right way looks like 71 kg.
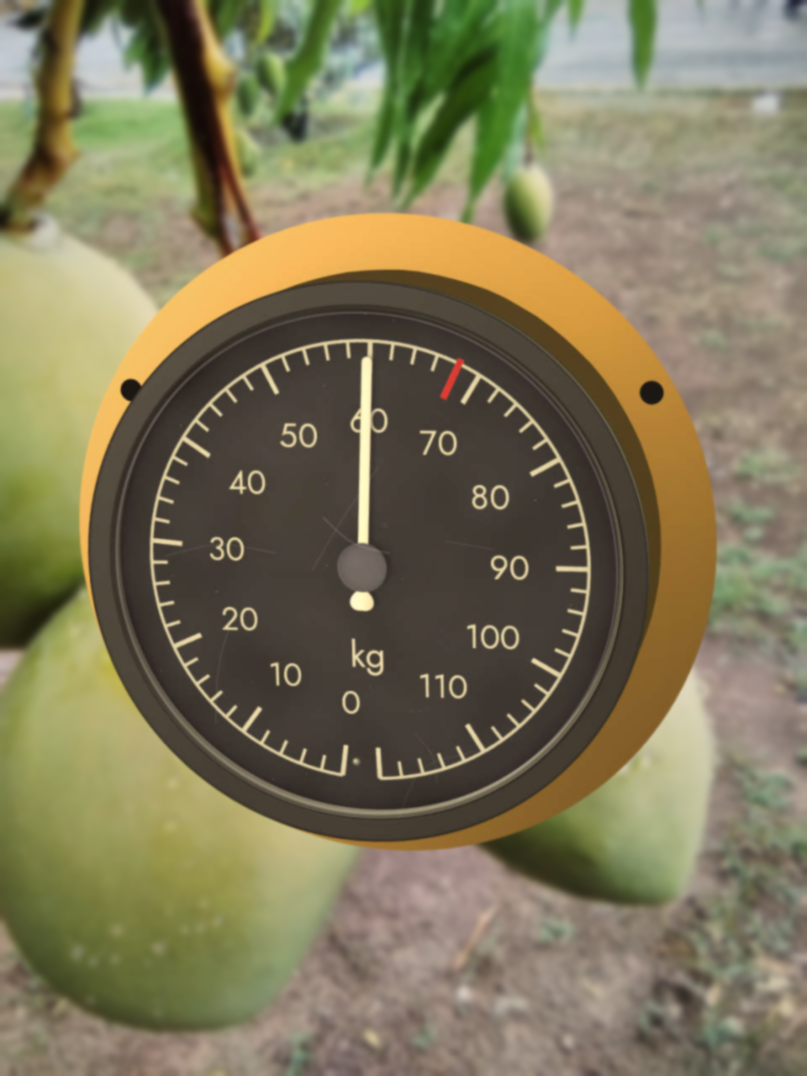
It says 60 kg
